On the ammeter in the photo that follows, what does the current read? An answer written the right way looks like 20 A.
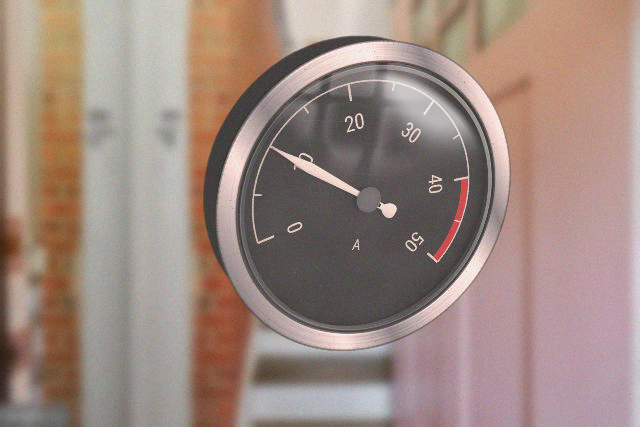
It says 10 A
